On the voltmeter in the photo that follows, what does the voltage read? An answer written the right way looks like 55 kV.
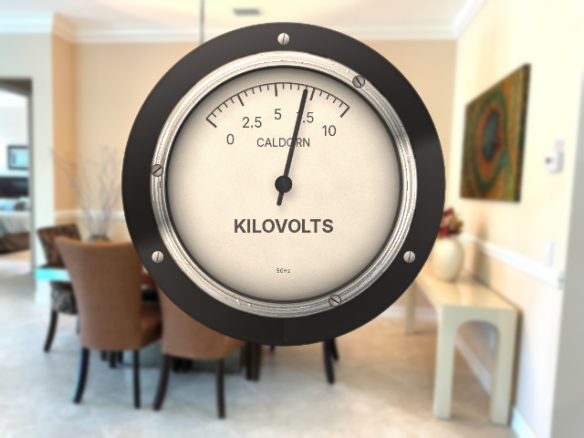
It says 7 kV
